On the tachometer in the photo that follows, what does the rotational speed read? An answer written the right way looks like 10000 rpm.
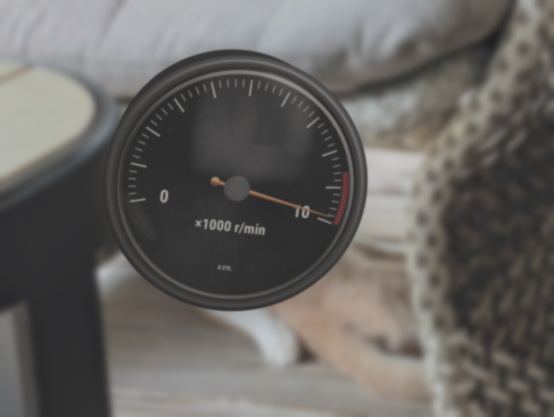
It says 9800 rpm
